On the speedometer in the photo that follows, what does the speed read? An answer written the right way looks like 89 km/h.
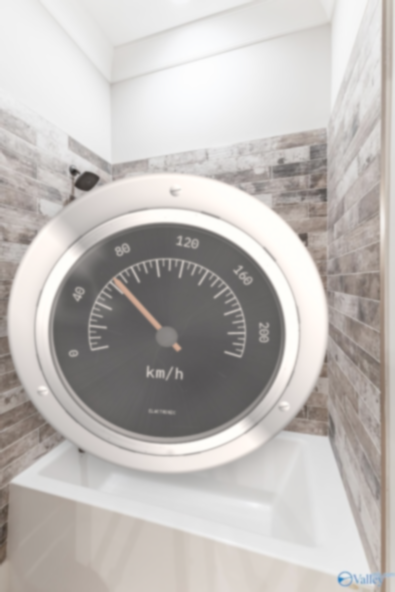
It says 65 km/h
